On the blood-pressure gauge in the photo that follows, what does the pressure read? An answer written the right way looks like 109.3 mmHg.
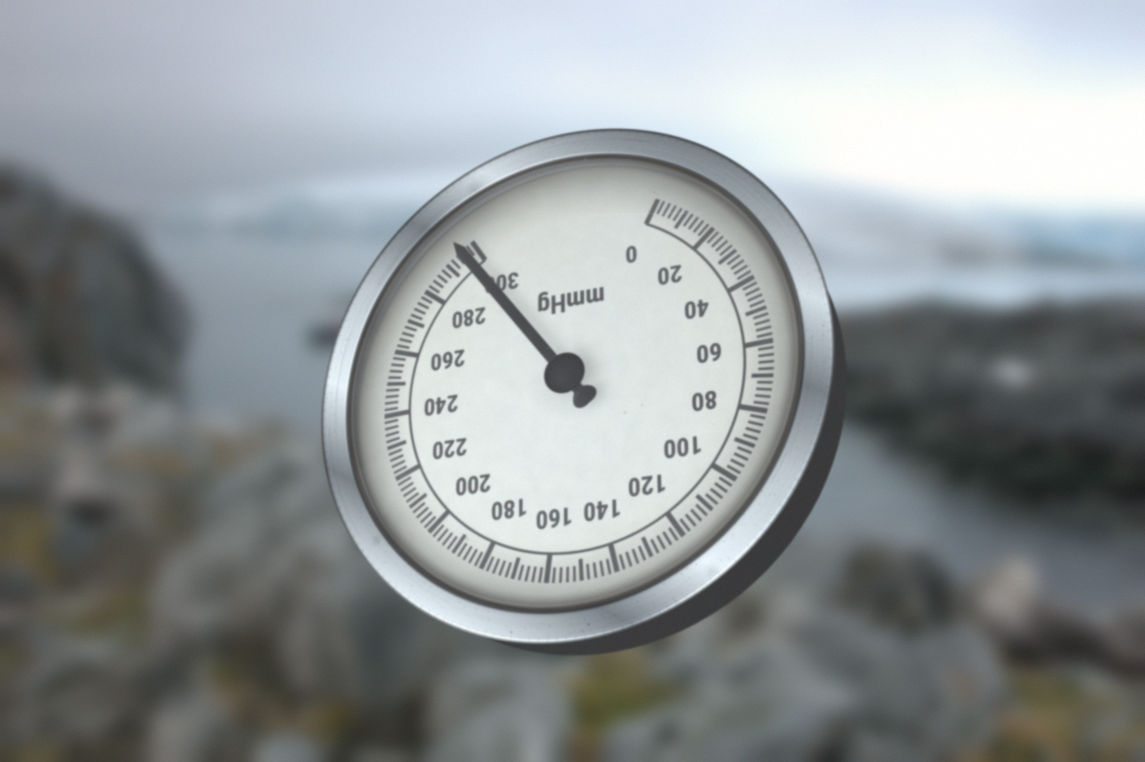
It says 296 mmHg
